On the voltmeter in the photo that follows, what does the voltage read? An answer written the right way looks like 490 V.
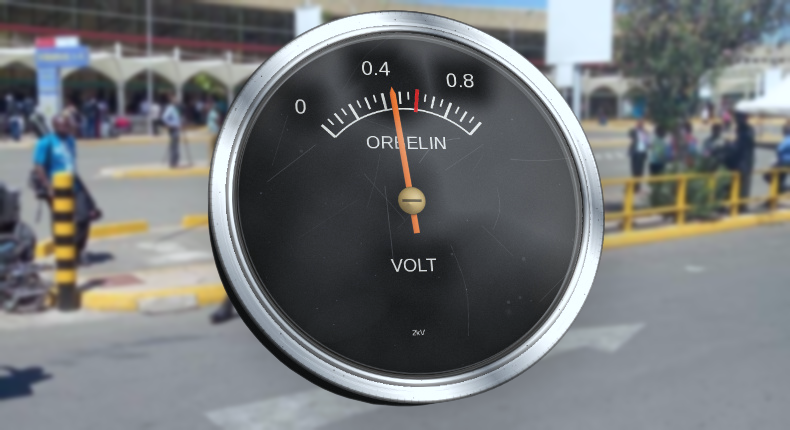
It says 0.45 V
